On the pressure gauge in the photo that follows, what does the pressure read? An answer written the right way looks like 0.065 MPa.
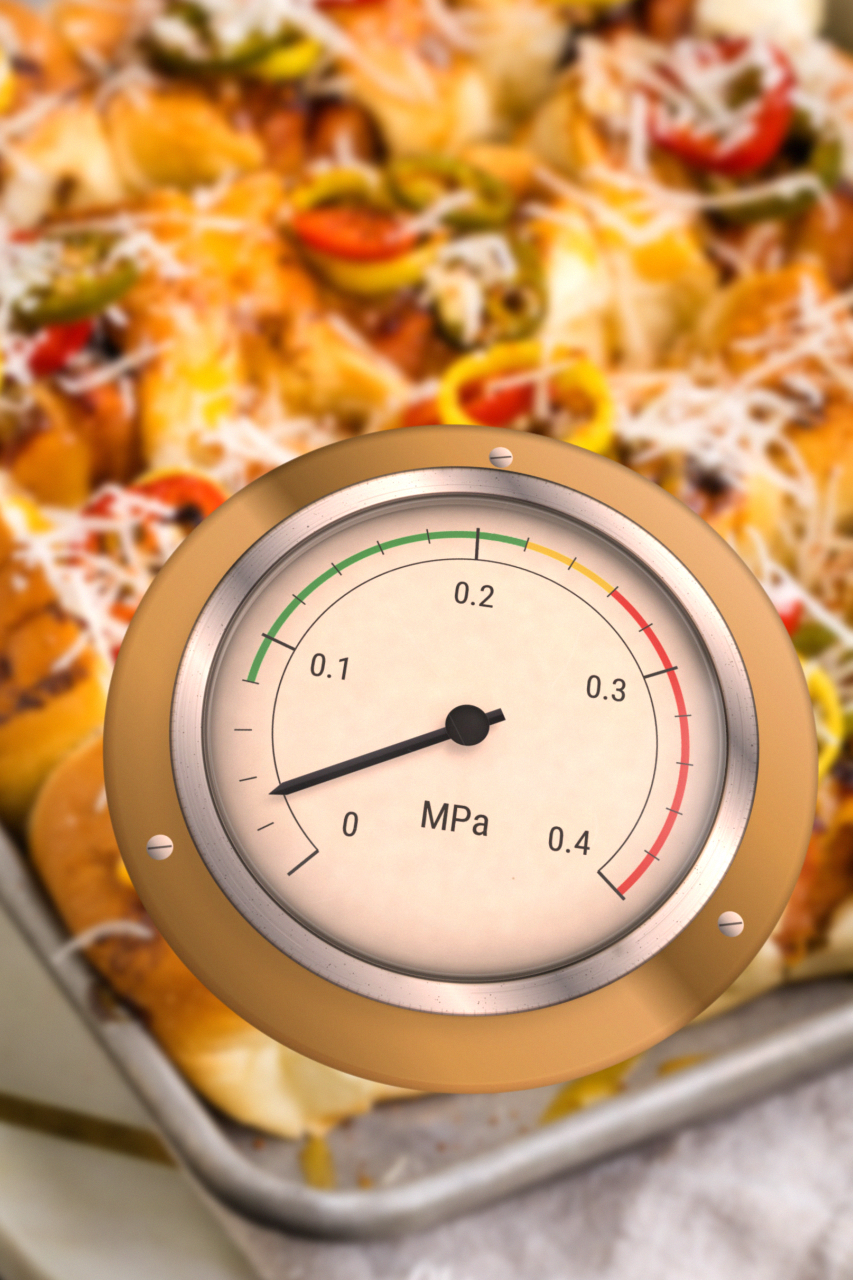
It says 0.03 MPa
